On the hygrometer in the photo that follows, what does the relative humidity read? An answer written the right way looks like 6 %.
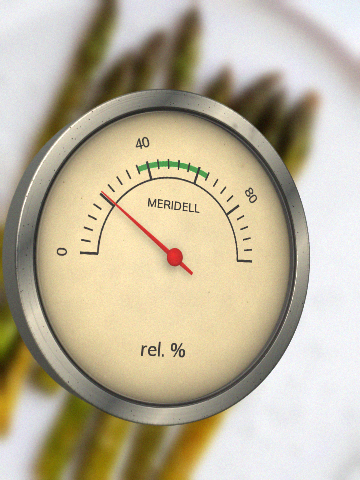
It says 20 %
